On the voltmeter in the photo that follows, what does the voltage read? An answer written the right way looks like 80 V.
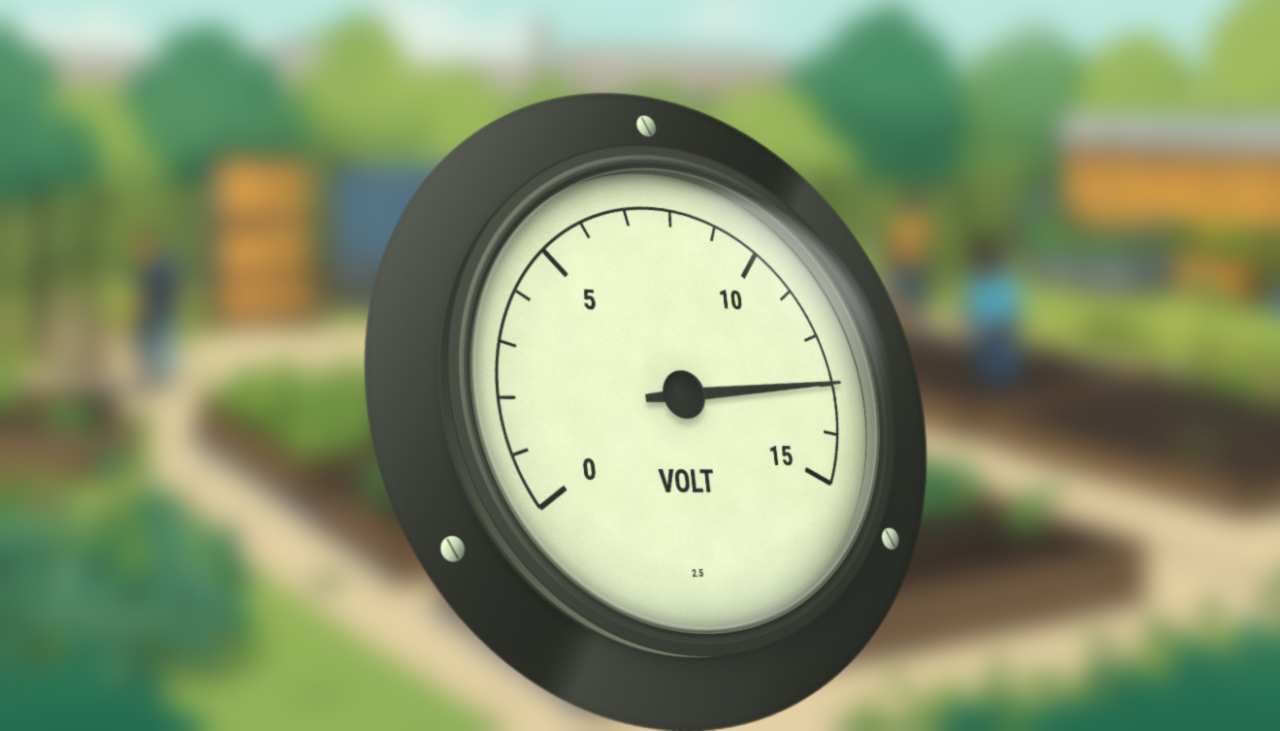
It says 13 V
